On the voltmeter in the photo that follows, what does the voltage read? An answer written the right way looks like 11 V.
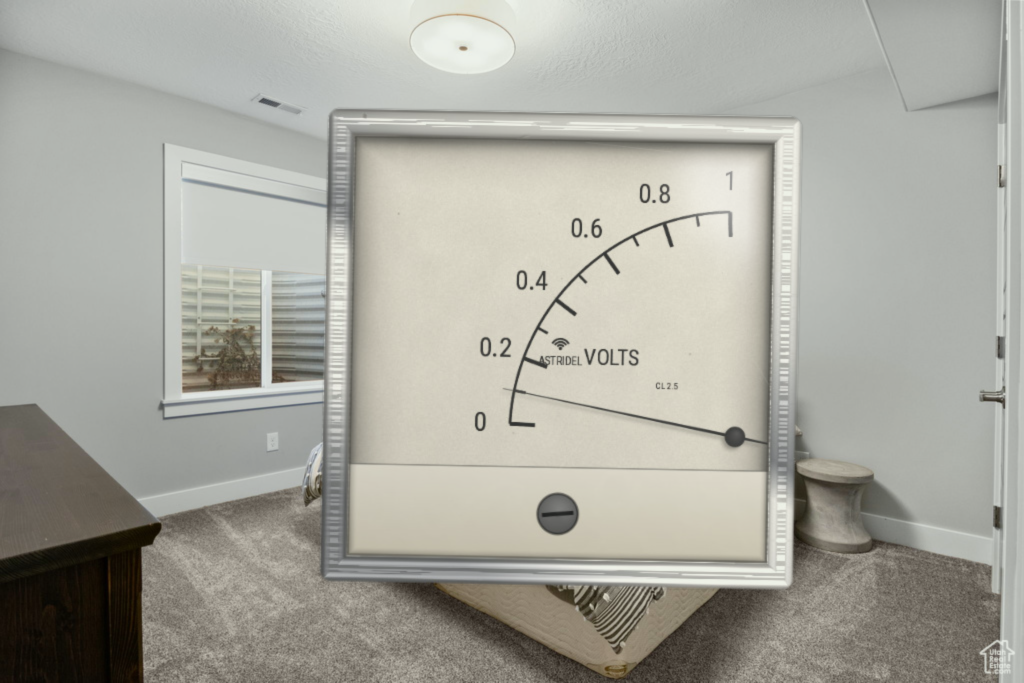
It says 0.1 V
